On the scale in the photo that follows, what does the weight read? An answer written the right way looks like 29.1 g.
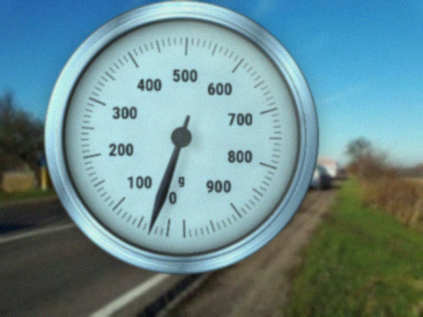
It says 30 g
